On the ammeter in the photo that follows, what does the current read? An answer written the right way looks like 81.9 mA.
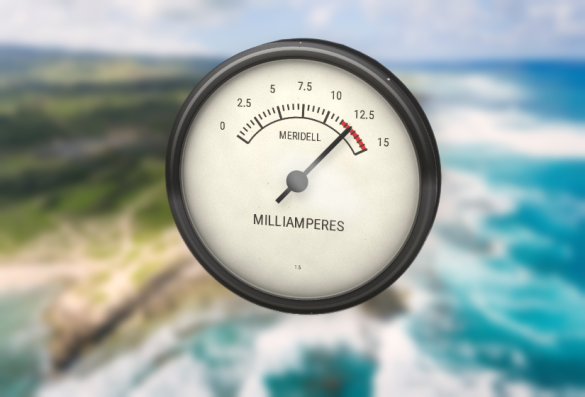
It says 12.5 mA
